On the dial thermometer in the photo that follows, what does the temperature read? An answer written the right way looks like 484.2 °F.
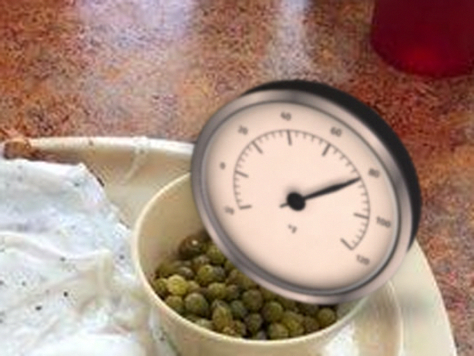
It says 80 °F
